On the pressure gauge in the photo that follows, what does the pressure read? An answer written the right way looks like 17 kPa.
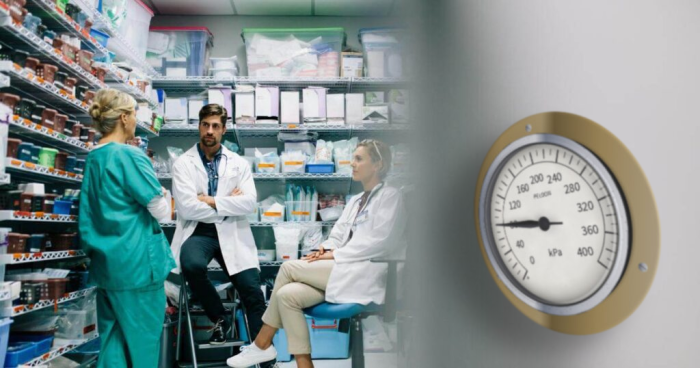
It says 80 kPa
